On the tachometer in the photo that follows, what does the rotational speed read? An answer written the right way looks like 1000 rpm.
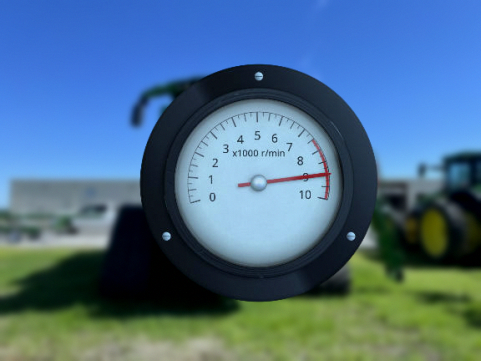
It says 9000 rpm
